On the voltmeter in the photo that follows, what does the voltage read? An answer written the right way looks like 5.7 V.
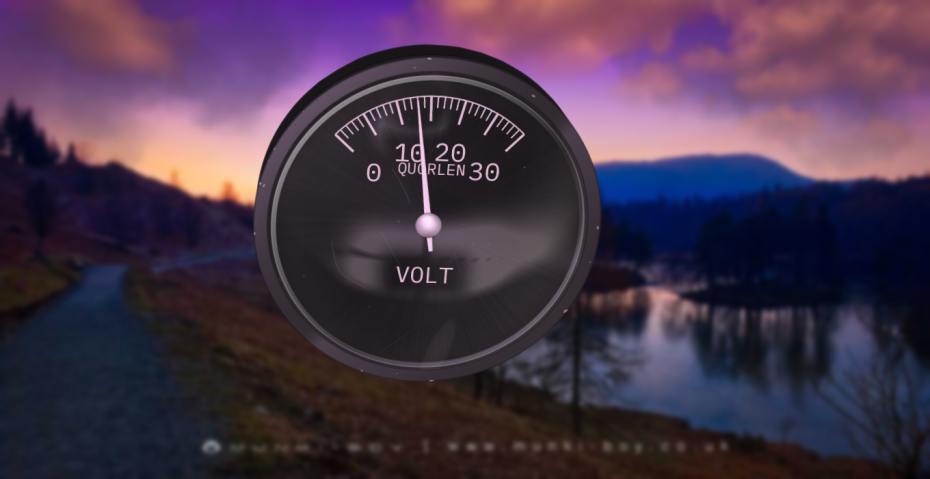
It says 13 V
